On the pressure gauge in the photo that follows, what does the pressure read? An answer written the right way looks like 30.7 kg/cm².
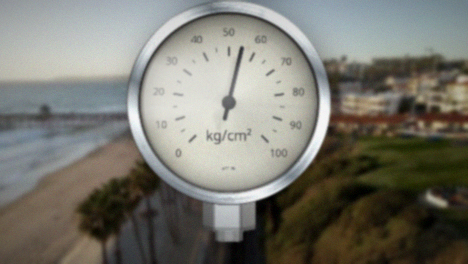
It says 55 kg/cm²
